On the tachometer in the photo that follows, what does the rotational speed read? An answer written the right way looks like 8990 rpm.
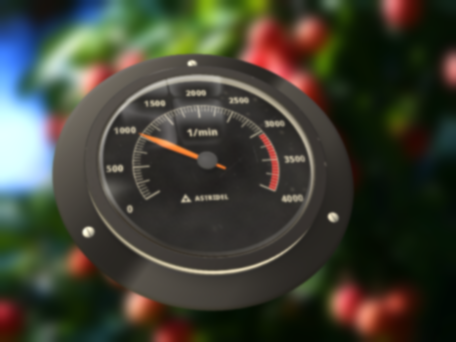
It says 1000 rpm
